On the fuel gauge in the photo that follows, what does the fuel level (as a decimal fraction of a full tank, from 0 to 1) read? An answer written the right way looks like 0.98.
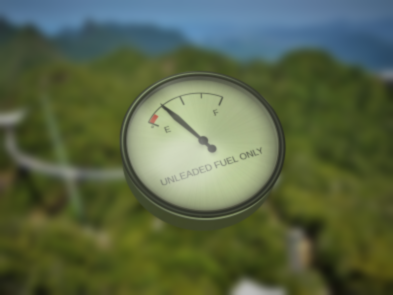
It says 0.25
